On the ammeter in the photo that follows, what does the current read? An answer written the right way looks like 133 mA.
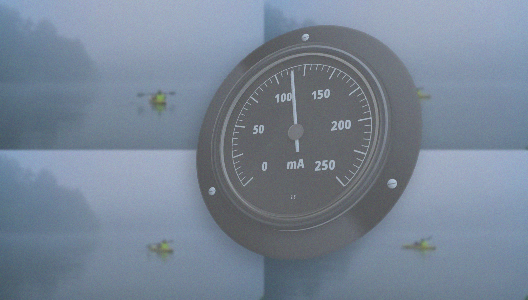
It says 115 mA
